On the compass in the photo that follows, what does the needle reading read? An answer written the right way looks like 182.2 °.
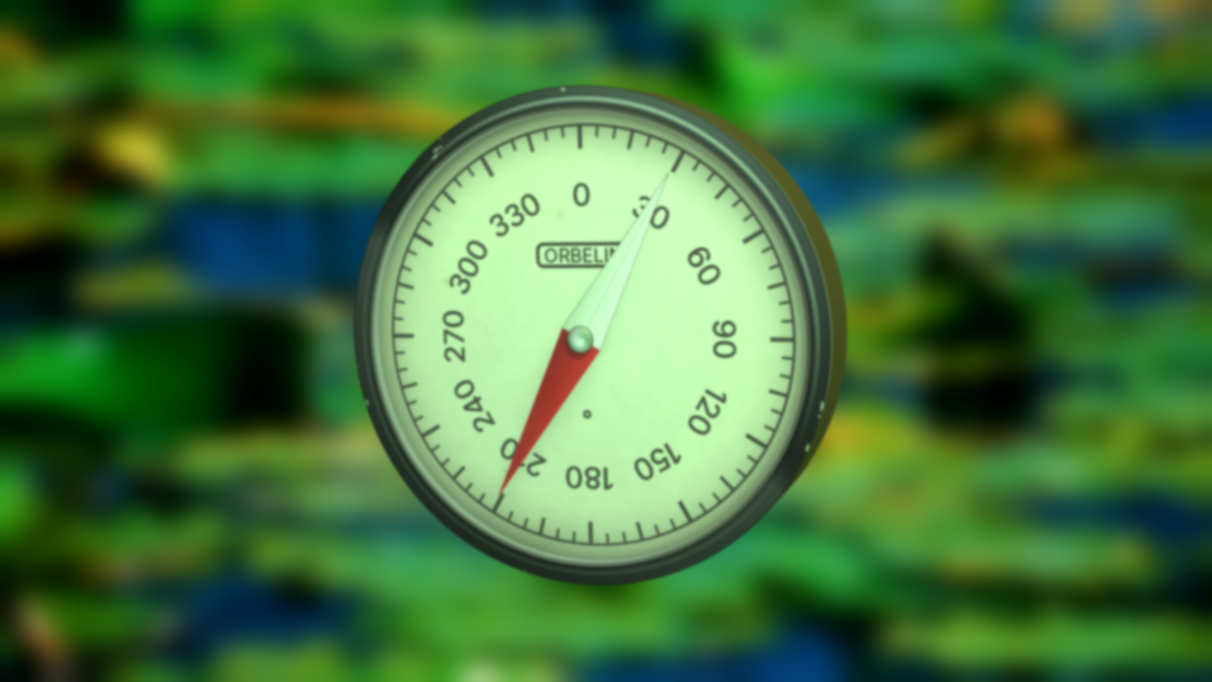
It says 210 °
